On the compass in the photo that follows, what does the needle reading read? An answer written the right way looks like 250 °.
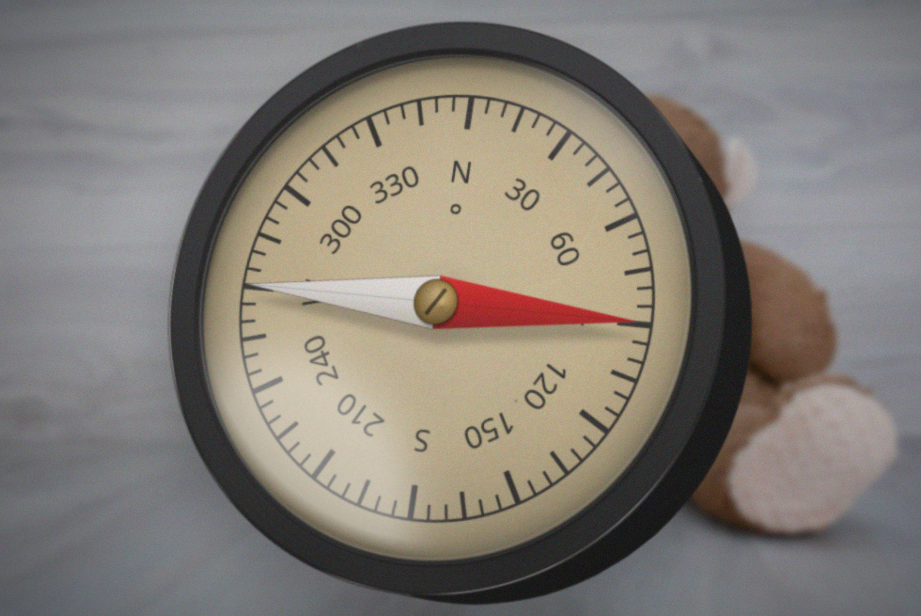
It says 90 °
